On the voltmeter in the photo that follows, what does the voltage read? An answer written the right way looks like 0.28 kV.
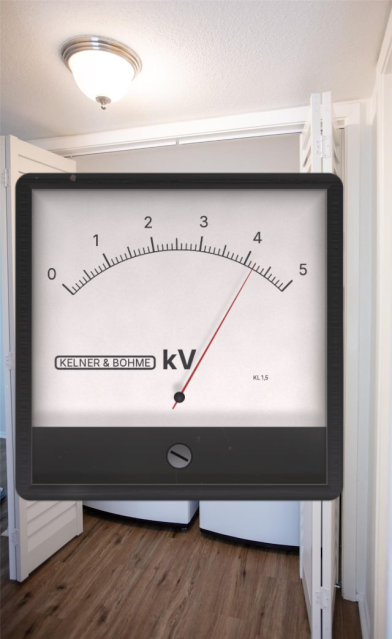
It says 4.2 kV
